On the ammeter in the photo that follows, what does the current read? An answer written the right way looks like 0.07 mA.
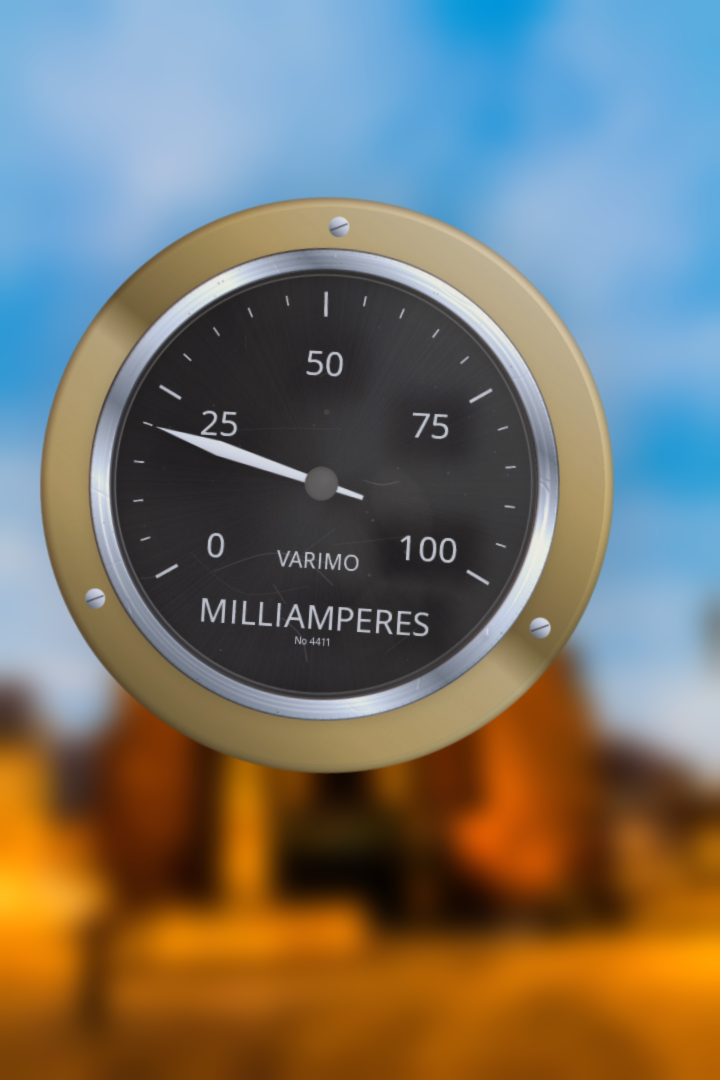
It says 20 mA
